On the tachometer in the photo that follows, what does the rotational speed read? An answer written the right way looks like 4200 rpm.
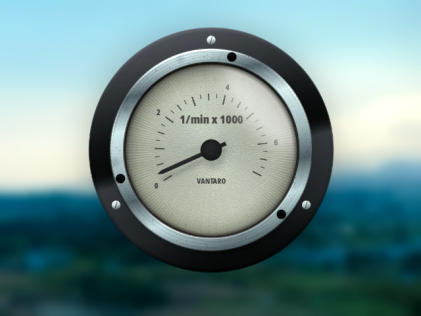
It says 250 rpm
